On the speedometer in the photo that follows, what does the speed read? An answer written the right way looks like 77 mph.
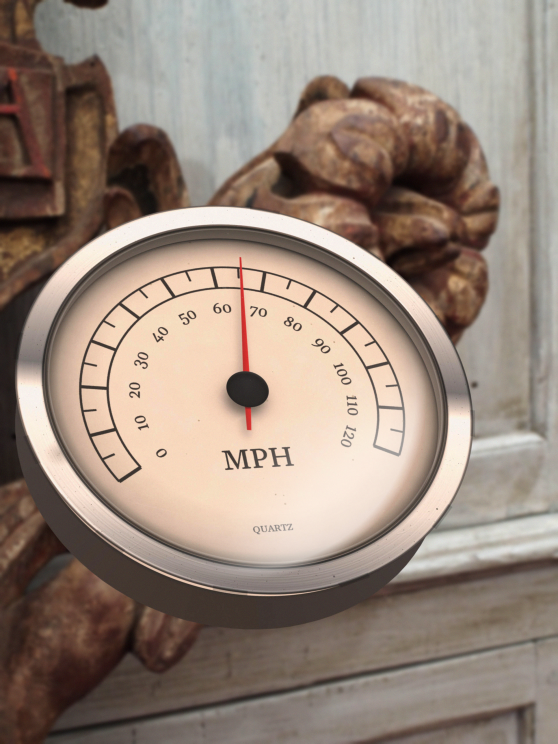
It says 65 mph
